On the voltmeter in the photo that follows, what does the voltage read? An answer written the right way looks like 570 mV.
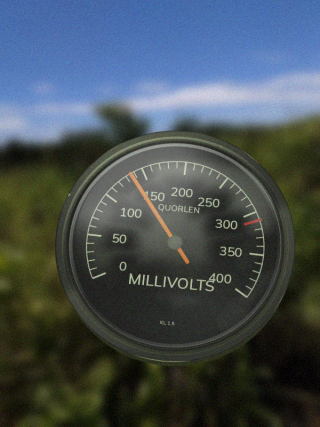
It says 135 mV
